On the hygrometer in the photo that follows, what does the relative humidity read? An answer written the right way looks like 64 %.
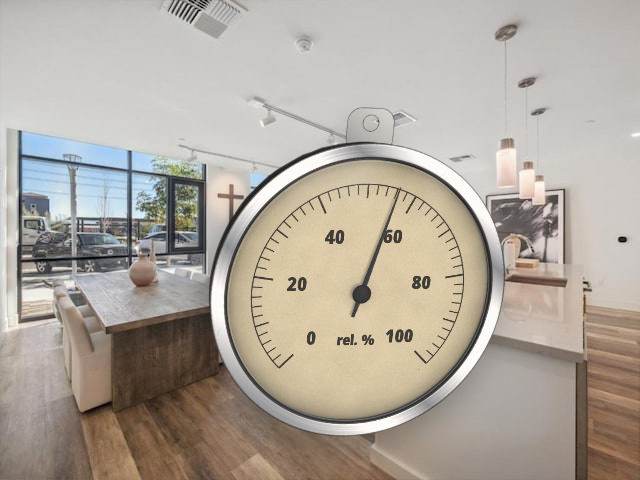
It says 56 %
